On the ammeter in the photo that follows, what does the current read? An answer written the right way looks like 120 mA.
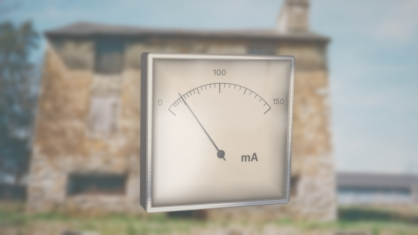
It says 50 mA
